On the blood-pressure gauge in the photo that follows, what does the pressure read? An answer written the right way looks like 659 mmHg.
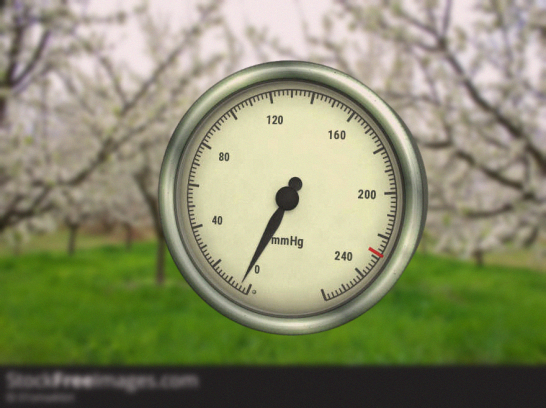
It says 4 mmHg
